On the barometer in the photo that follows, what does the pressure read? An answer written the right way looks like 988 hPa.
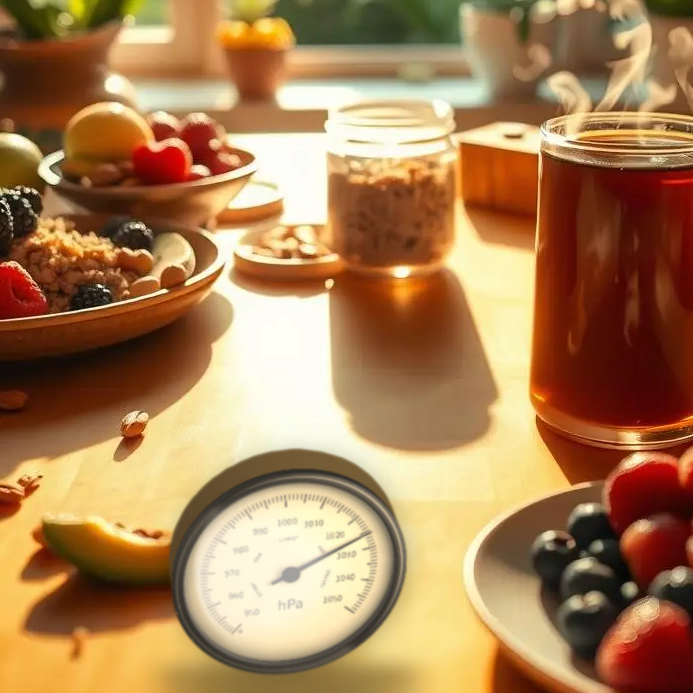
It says 1025 hPa
